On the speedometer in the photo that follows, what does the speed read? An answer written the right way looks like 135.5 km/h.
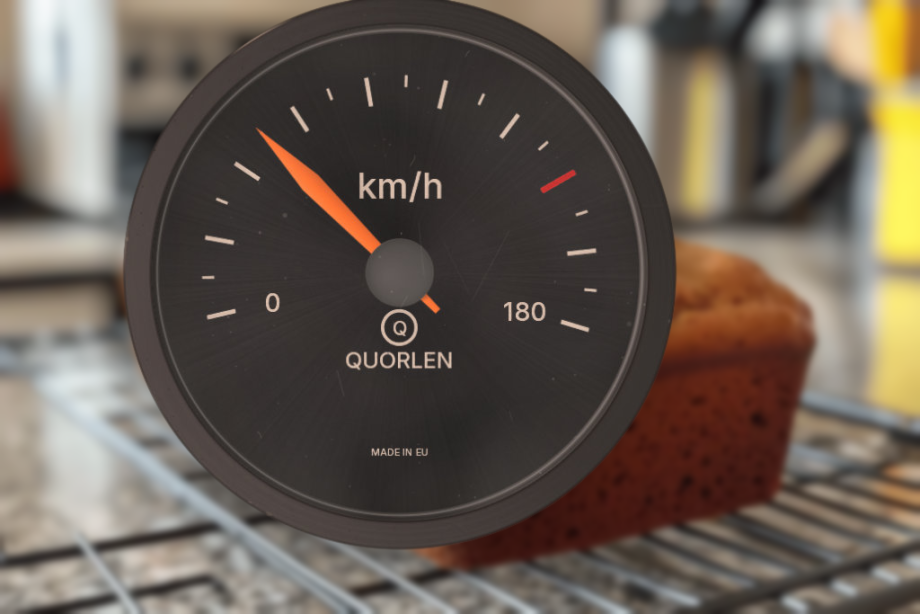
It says 50 km/h
